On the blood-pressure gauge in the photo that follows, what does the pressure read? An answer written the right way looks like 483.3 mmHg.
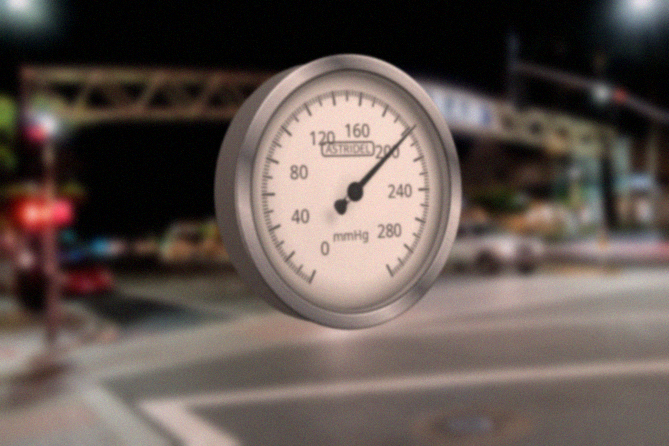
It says 200 mmHg
